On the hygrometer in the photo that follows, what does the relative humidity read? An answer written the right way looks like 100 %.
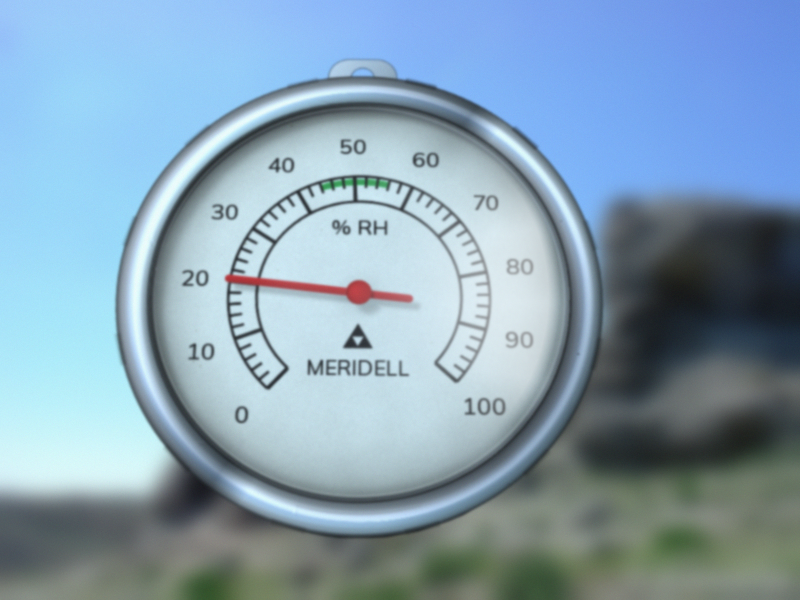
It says 20 %
